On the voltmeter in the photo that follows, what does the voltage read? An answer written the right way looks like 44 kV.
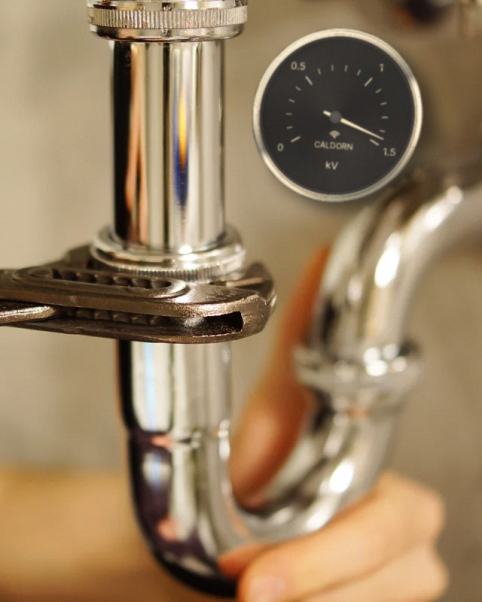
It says 1.45 kV
